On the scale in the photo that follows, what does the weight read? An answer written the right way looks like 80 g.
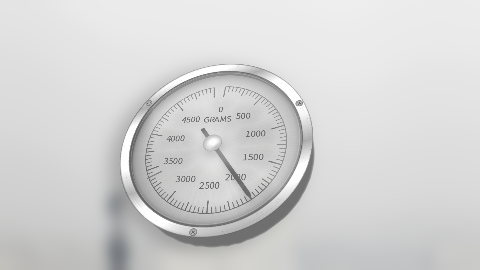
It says 2000 g
